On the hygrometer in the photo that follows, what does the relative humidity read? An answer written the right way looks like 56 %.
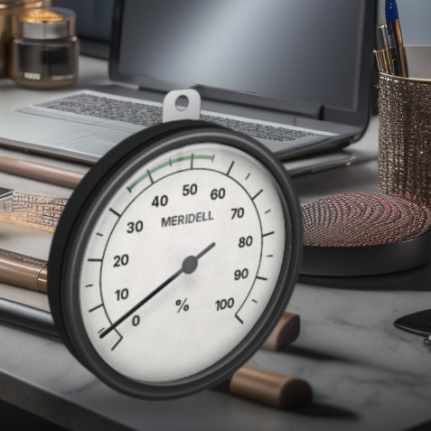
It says 5 %
